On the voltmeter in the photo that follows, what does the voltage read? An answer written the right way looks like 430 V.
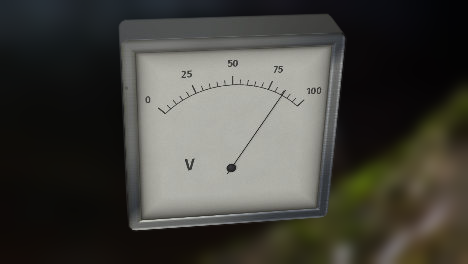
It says 85 V
